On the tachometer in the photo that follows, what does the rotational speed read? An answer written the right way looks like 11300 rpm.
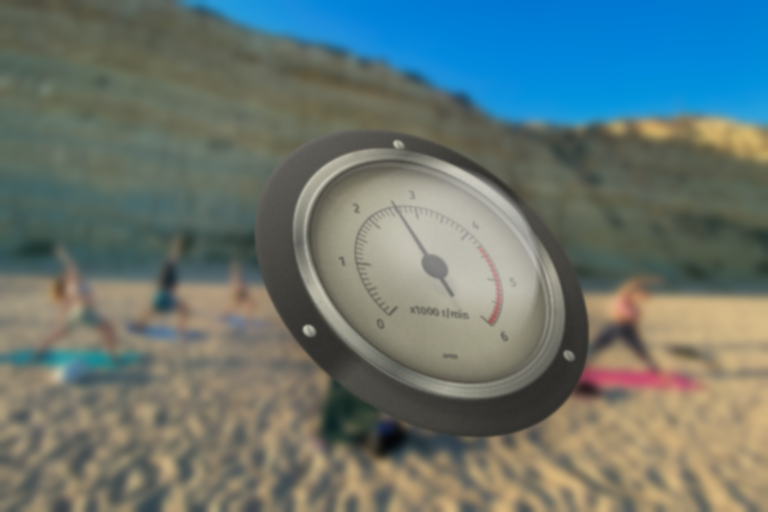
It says 2500 rpm
